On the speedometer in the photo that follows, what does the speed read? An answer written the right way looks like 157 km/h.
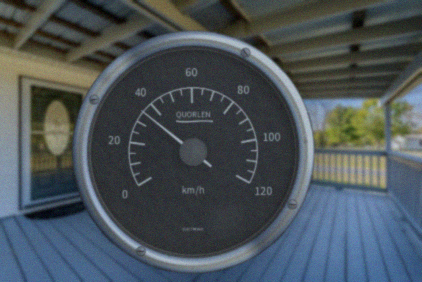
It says 35 km/h
